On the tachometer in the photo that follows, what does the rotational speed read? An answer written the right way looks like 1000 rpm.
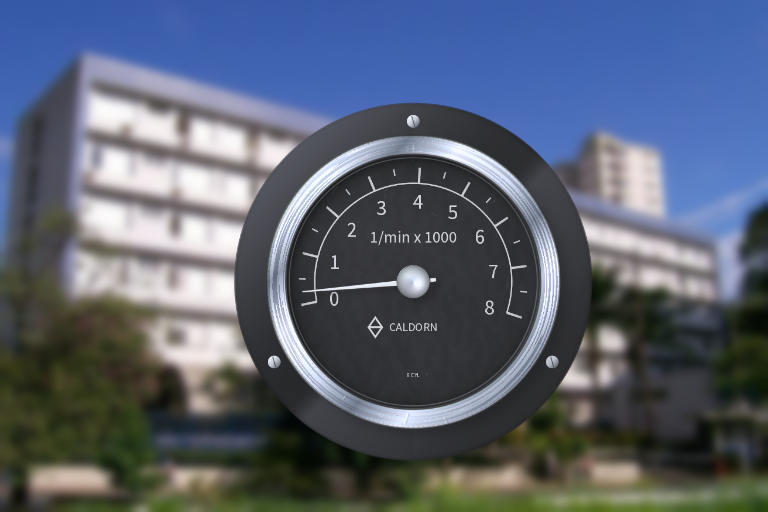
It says 250 rpm
